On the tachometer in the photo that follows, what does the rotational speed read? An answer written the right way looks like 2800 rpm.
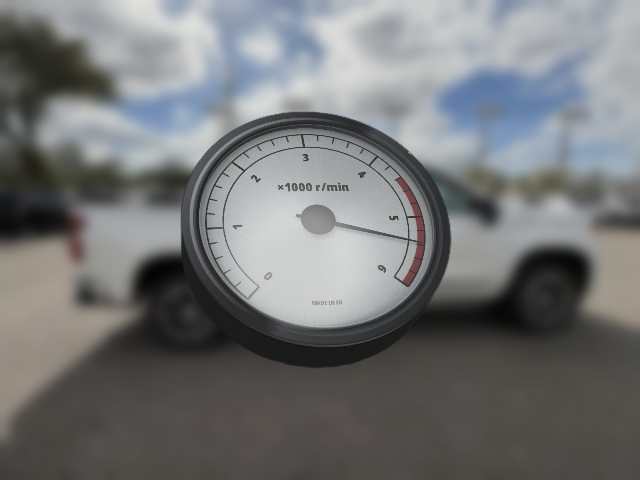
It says 5400 rpm
